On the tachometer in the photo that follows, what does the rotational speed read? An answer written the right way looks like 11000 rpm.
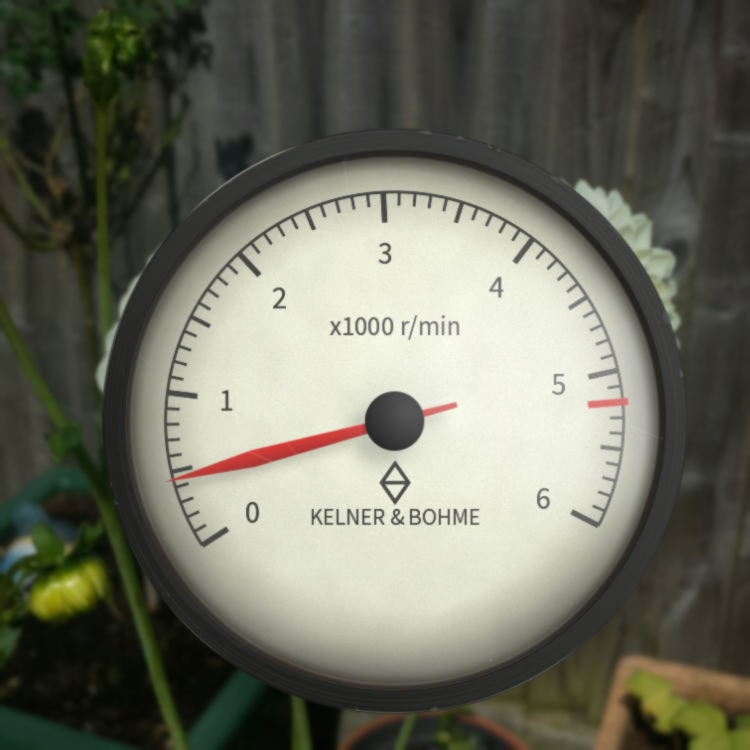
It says 450 rpm
